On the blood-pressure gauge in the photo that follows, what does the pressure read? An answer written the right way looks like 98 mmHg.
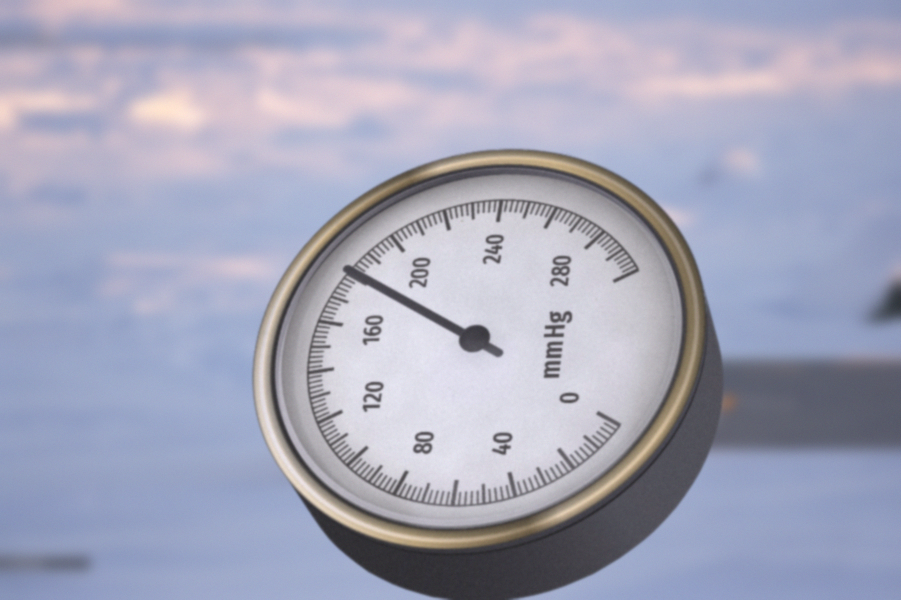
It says 180 mmHg
